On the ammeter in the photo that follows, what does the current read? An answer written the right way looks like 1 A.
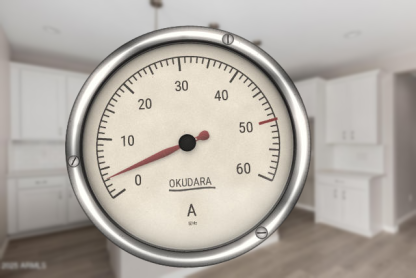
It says 3 A
